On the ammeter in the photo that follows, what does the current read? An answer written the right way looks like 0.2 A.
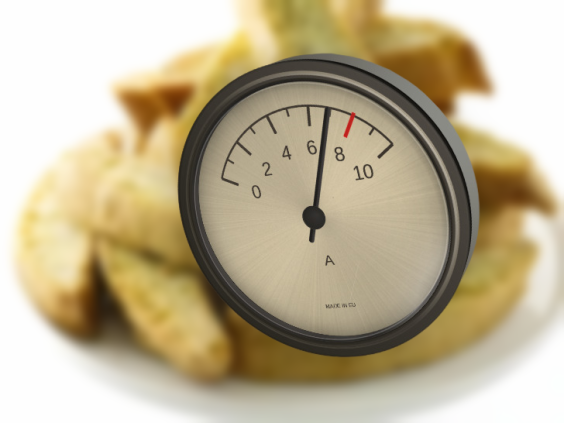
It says 7 A
